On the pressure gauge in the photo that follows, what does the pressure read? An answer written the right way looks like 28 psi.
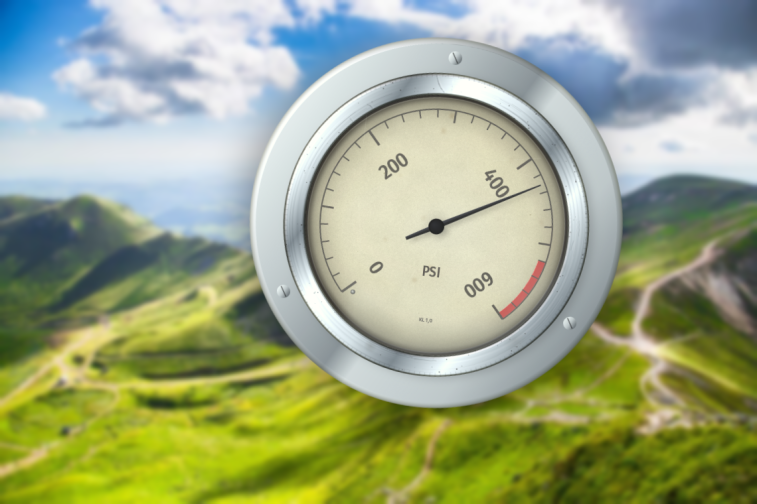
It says 430 psi
